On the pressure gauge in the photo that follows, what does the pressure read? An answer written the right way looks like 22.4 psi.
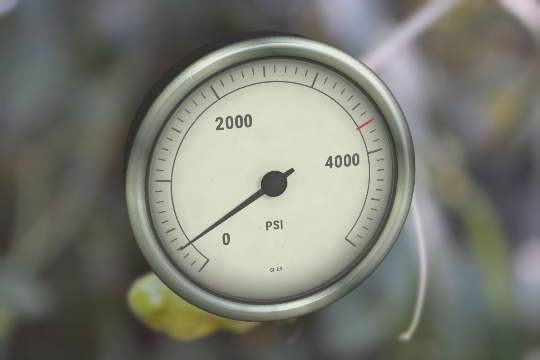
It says 300 psi
